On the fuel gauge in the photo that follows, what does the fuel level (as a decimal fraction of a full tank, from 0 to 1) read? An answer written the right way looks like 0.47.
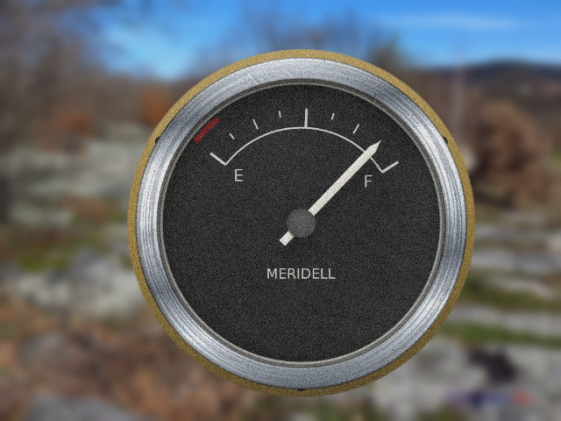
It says 0.875
